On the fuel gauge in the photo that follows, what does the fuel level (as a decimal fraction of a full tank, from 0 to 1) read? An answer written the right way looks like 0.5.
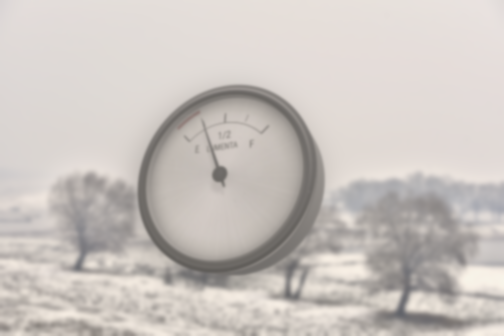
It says 0.25
